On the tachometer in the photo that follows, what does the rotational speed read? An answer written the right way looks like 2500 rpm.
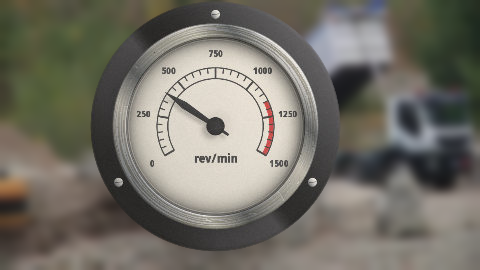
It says 400 rpm
